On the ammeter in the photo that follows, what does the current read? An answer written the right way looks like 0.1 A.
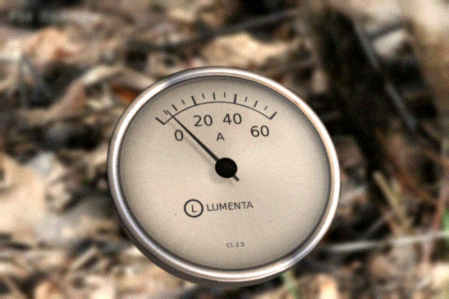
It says 5 A
